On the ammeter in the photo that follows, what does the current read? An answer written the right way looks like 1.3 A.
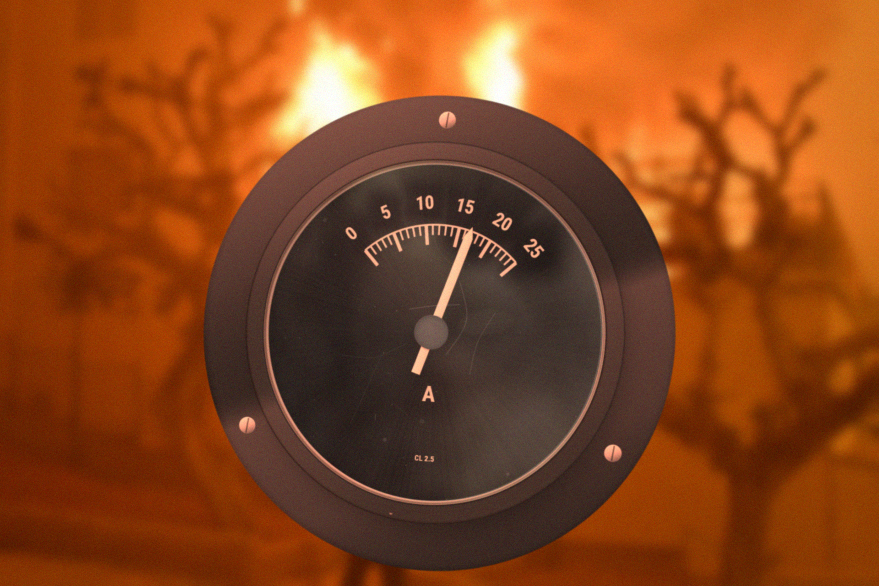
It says 17 A
